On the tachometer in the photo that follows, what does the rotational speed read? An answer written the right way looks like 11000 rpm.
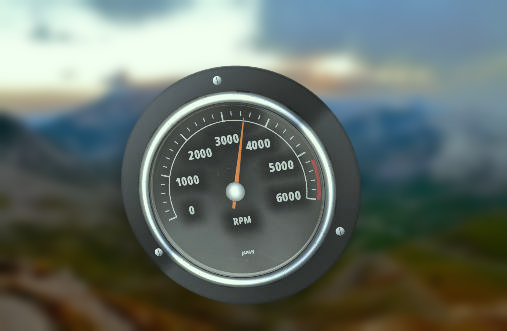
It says 3500 rpm
